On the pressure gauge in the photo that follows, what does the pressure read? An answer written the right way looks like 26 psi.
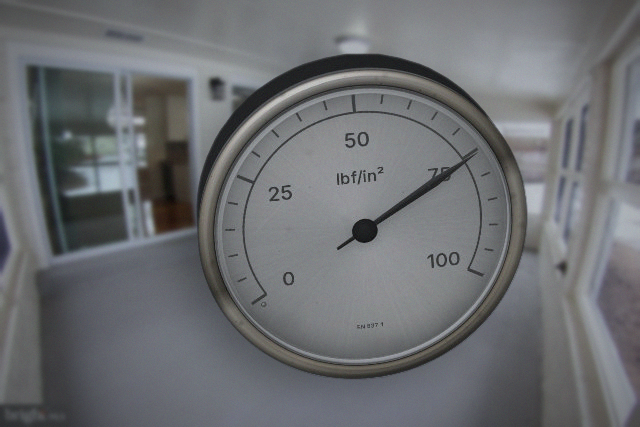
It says 75 psi
